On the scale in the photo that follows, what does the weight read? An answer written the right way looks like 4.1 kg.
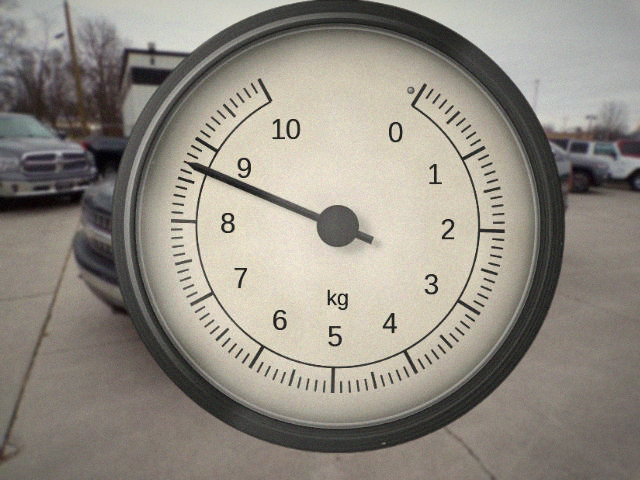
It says 8.7 kg
